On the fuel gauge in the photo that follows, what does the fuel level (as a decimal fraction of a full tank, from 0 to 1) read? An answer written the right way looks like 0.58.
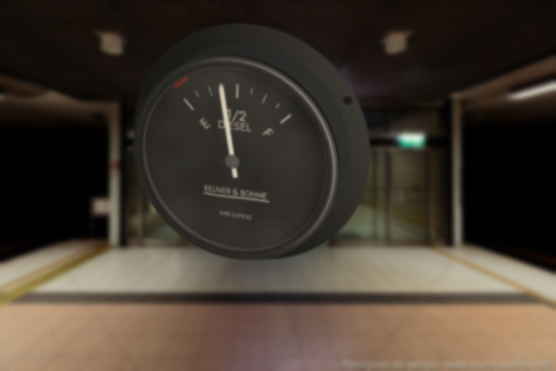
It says 0.375
